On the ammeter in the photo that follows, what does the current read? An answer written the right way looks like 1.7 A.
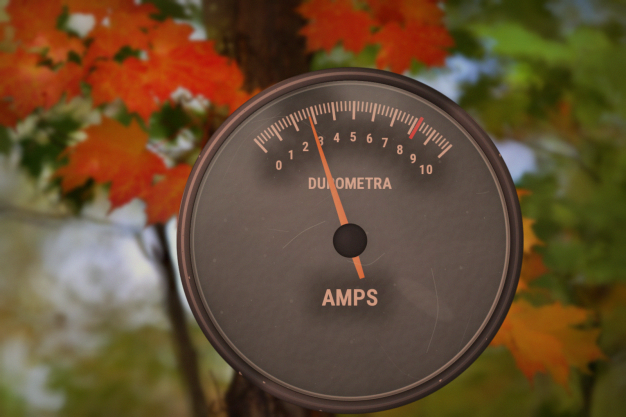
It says 2.8 A
